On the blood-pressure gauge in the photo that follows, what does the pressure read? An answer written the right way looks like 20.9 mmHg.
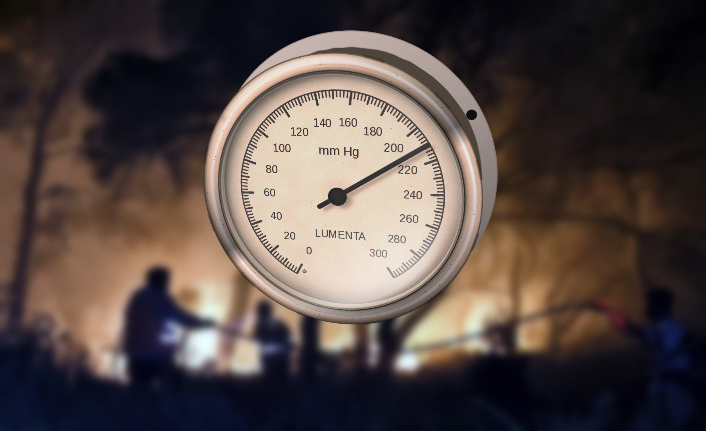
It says 210 mmHg
